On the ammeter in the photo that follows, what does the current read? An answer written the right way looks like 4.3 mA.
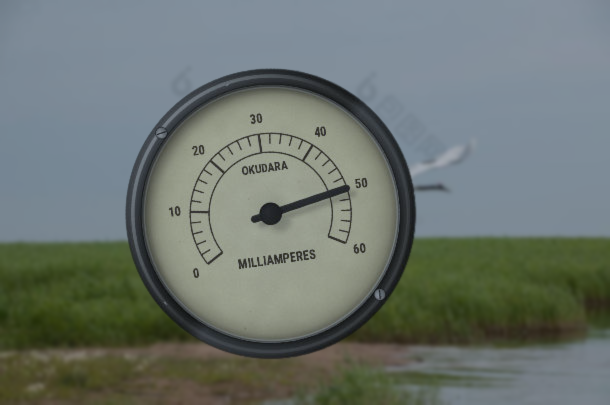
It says 50 mA
